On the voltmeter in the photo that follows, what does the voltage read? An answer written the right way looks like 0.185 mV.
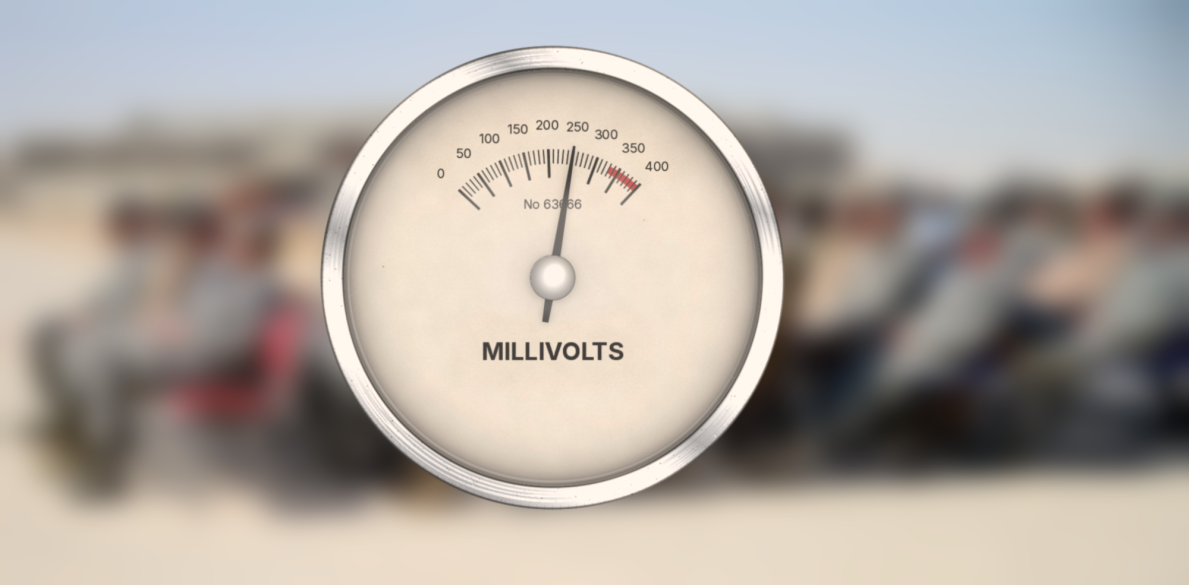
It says 250 mV
